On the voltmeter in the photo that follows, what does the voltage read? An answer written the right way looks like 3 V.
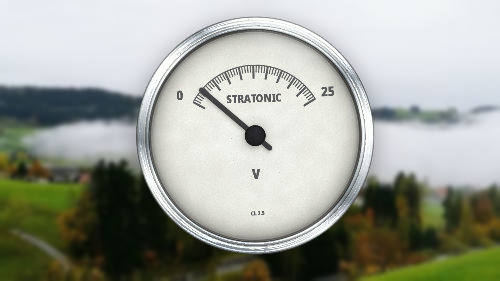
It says 2.5 V
